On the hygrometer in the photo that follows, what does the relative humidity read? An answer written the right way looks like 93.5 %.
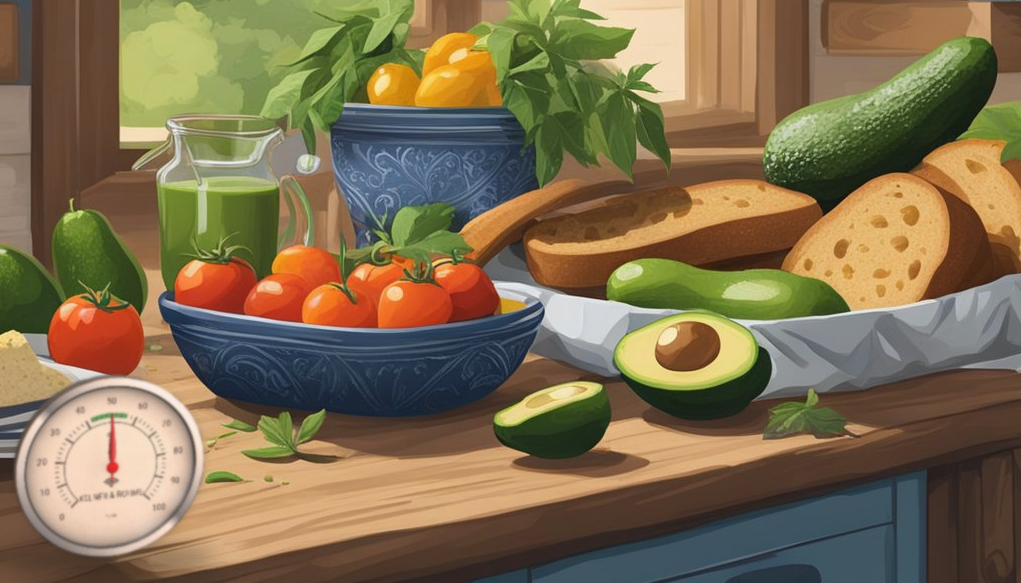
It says 50 %
